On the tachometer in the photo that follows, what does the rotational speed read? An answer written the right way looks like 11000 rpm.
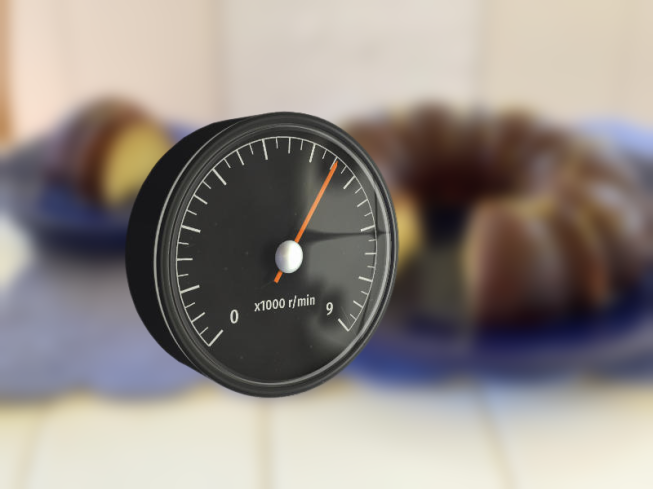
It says 5500 rpm
